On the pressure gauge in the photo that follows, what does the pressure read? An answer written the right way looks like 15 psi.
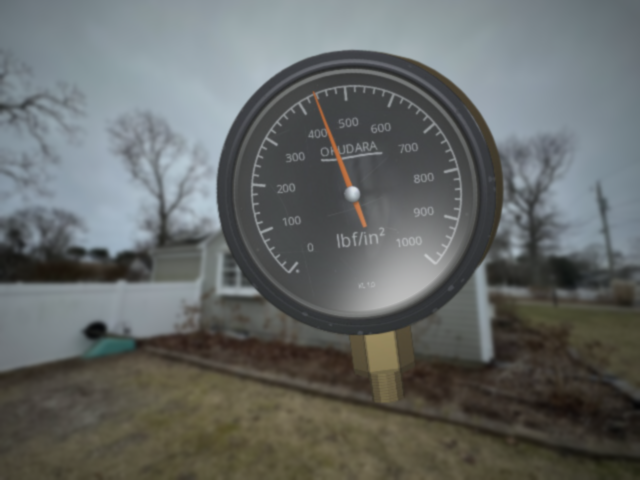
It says 440 psi
